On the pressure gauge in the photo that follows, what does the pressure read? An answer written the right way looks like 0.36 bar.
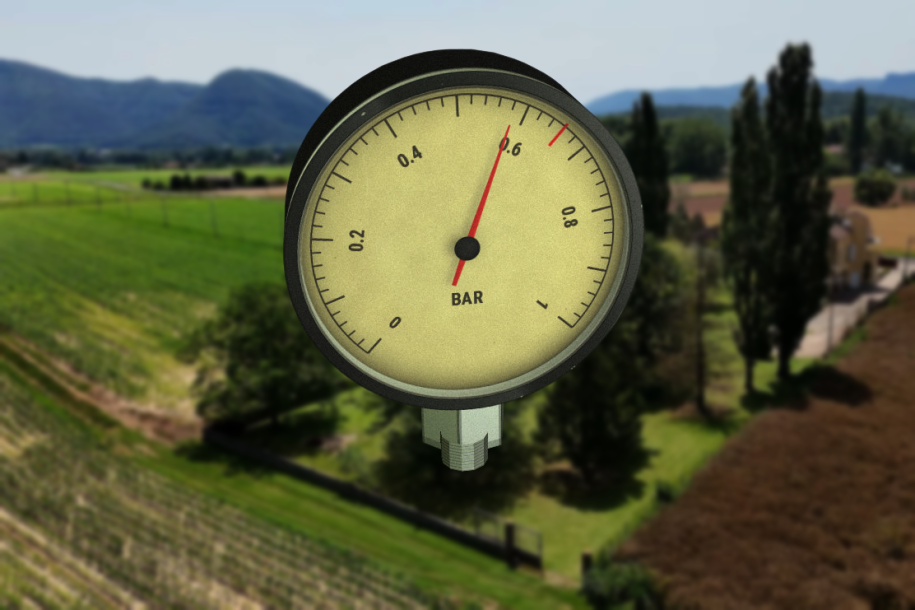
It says 0.58 bar
